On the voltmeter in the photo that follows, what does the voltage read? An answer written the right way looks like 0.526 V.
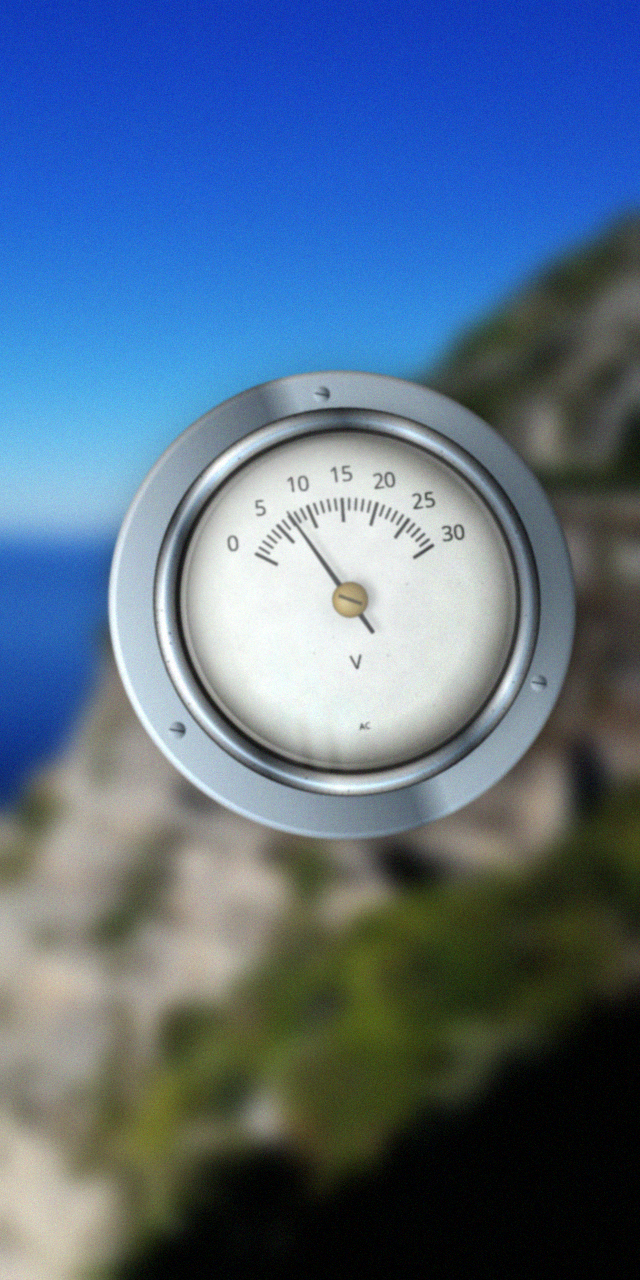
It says 7 V
